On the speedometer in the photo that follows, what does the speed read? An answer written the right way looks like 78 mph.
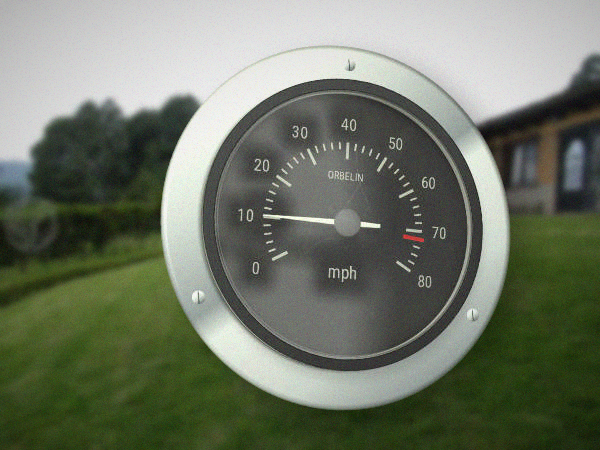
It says 10 mph
